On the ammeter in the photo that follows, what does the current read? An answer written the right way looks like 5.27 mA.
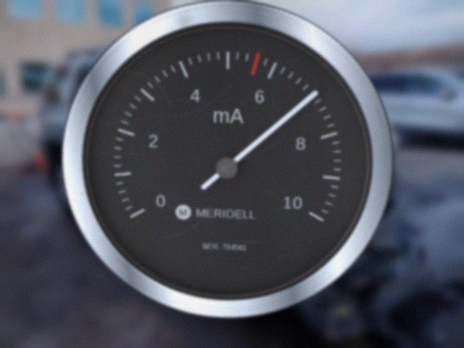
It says 7 mA
